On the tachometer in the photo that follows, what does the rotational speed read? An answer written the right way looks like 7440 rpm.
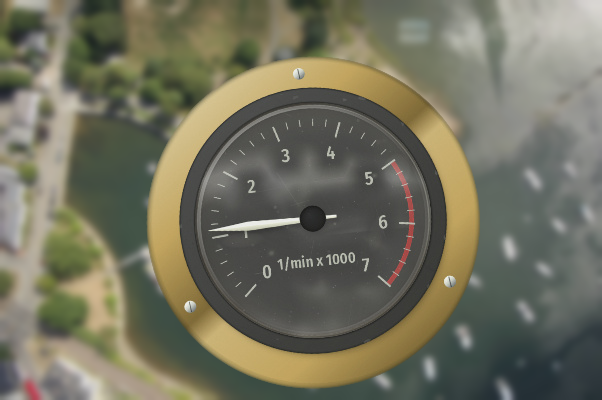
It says 1100 rpm
